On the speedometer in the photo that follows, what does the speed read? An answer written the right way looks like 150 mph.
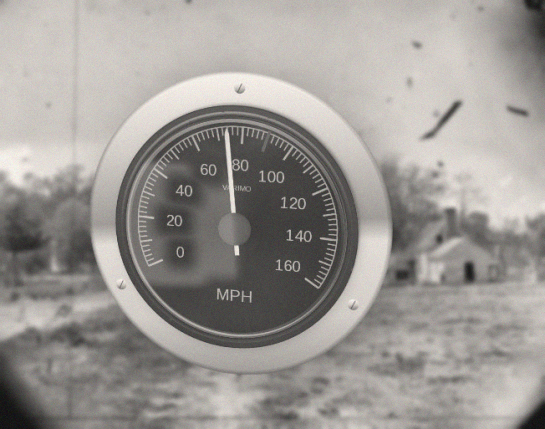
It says 74 mph
